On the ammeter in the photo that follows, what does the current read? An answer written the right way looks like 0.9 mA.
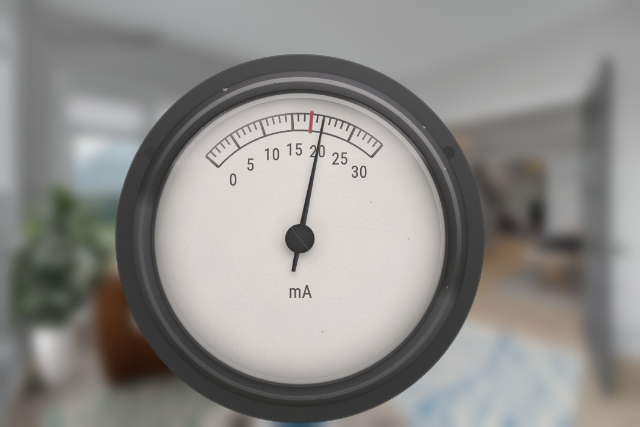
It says 20 mA
